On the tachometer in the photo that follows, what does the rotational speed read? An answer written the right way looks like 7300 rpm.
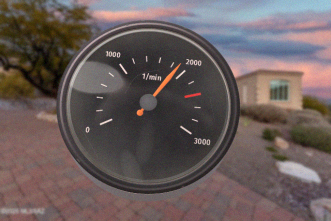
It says 1900 rpm
